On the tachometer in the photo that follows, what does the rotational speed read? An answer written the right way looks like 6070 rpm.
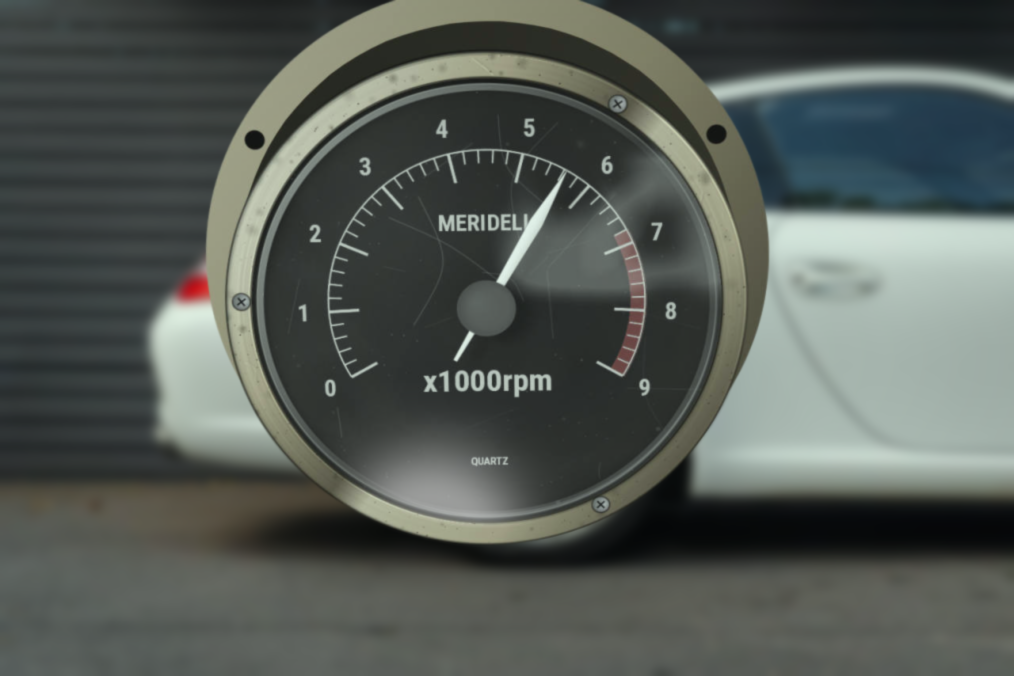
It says 5600 rpm
